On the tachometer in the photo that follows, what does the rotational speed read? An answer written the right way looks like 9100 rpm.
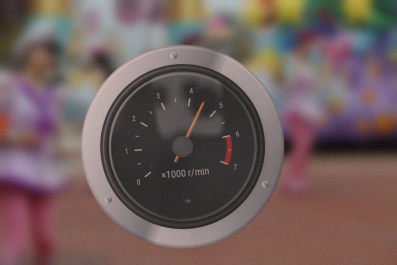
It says 4500 rpm
